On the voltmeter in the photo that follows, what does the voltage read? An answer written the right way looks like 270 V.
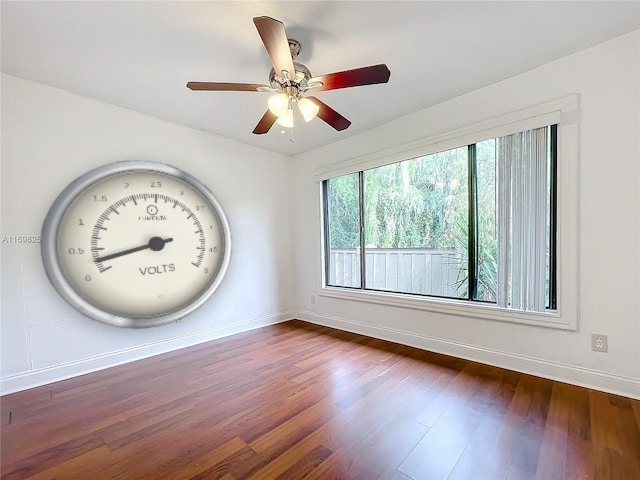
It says 0.25 V
